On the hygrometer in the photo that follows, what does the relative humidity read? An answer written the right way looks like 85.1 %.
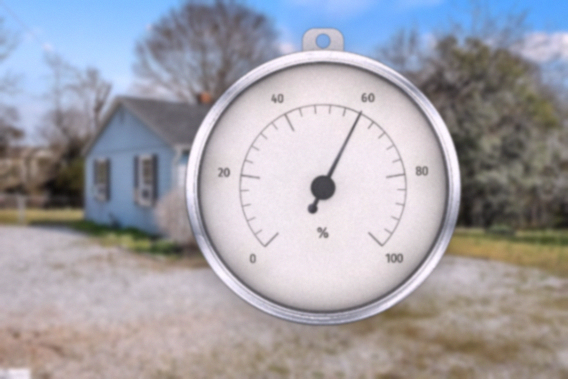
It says 60 %
